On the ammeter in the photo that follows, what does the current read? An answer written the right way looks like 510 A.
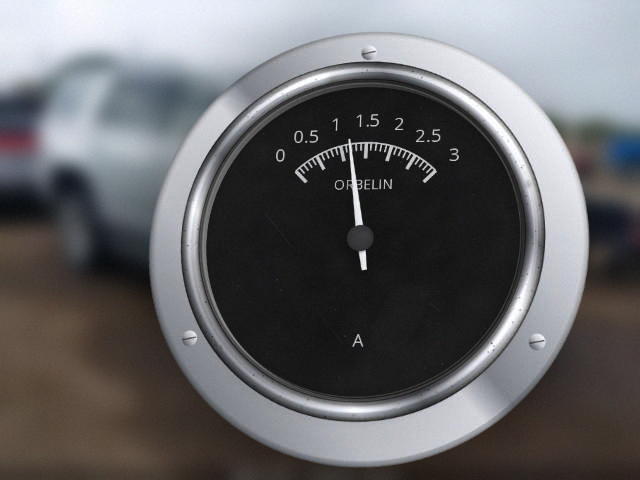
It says 1.2 A
